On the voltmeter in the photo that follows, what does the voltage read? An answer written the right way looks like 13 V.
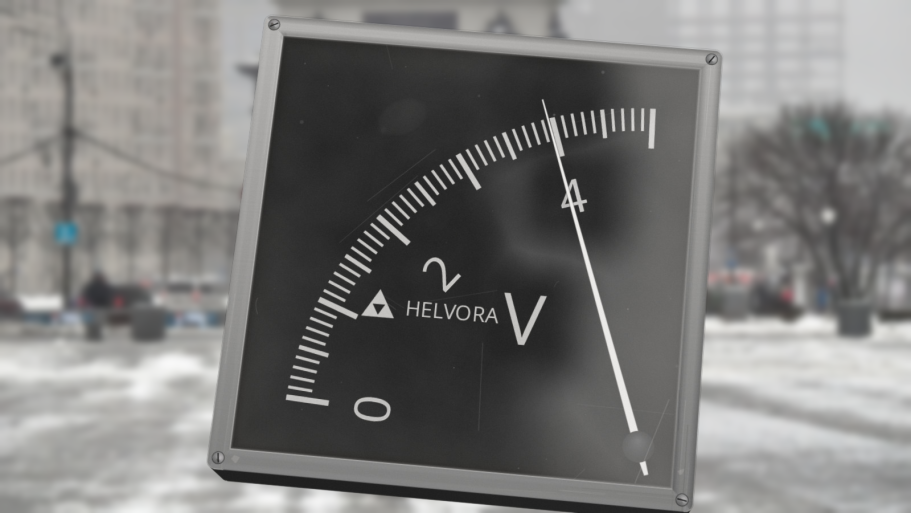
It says 3.95 V
